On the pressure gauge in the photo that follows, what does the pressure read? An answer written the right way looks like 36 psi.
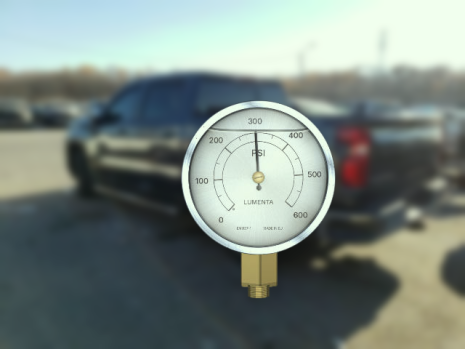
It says 300 psi
